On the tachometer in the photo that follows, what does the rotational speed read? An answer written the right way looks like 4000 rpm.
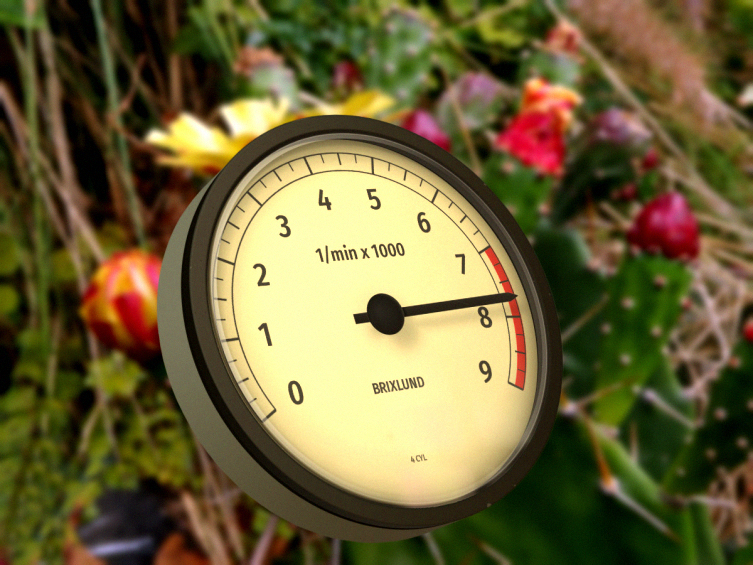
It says 7750 rpm
